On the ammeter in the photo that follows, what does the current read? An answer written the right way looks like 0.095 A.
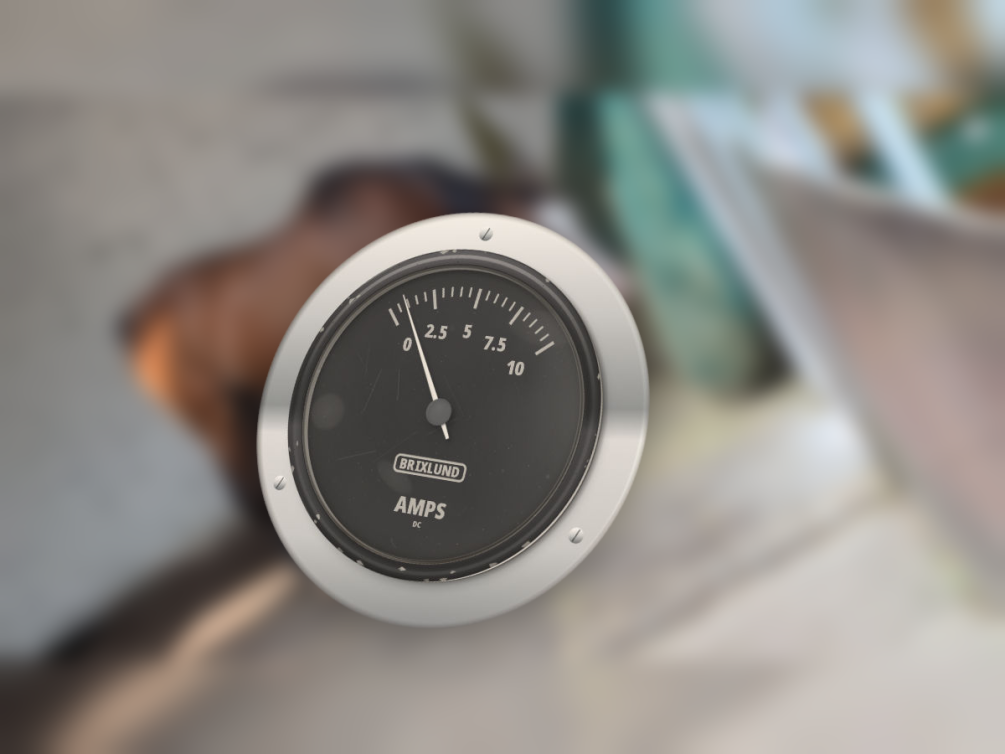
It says 1 A
